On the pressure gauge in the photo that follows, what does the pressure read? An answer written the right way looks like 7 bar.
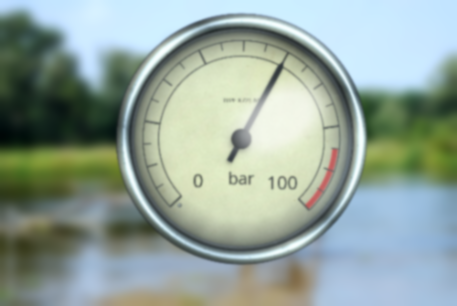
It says 60 bar
